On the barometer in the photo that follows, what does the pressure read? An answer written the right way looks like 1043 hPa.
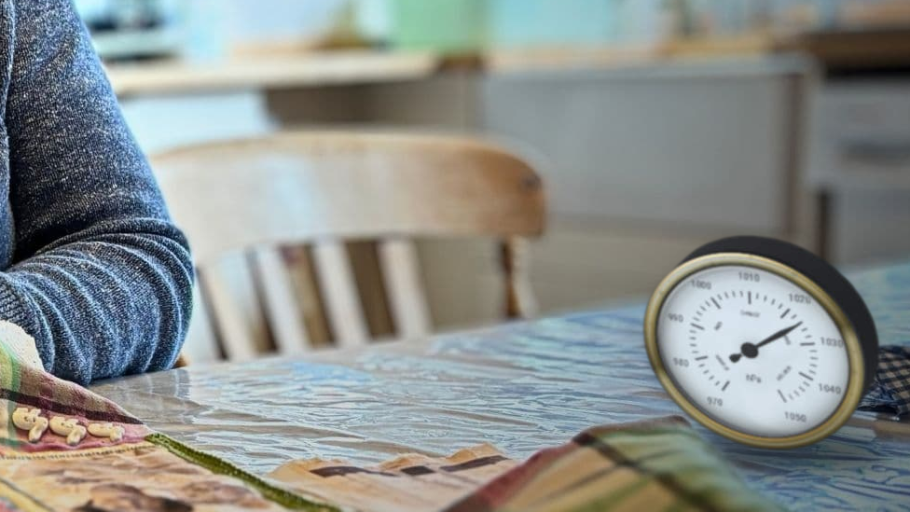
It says 1024 hPa
